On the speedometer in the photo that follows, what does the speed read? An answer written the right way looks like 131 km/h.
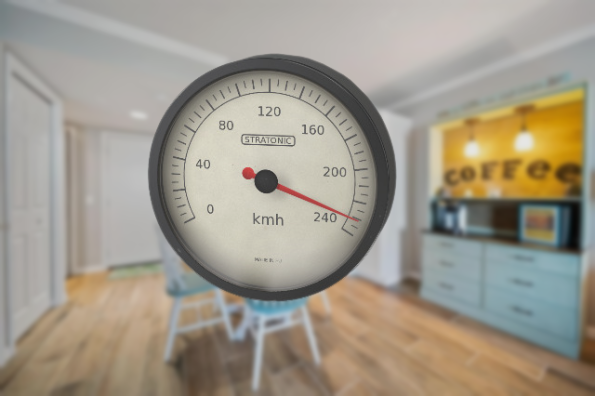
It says 230 km/h
